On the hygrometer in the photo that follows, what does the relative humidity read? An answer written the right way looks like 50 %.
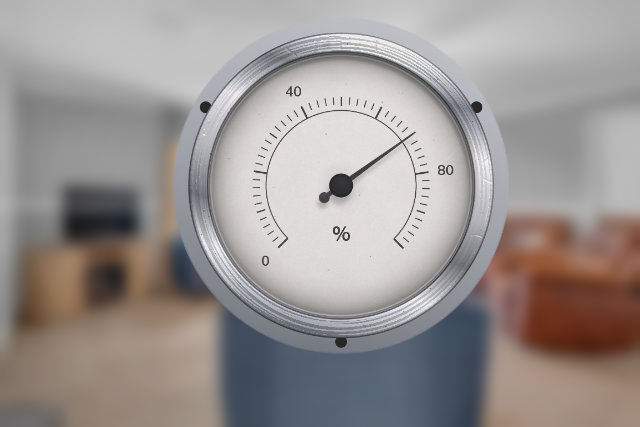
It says 70 %
